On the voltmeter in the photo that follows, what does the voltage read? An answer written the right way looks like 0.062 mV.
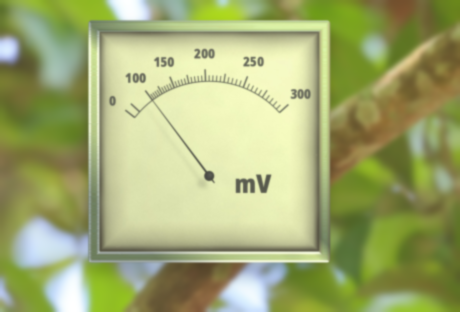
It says 100 mV
